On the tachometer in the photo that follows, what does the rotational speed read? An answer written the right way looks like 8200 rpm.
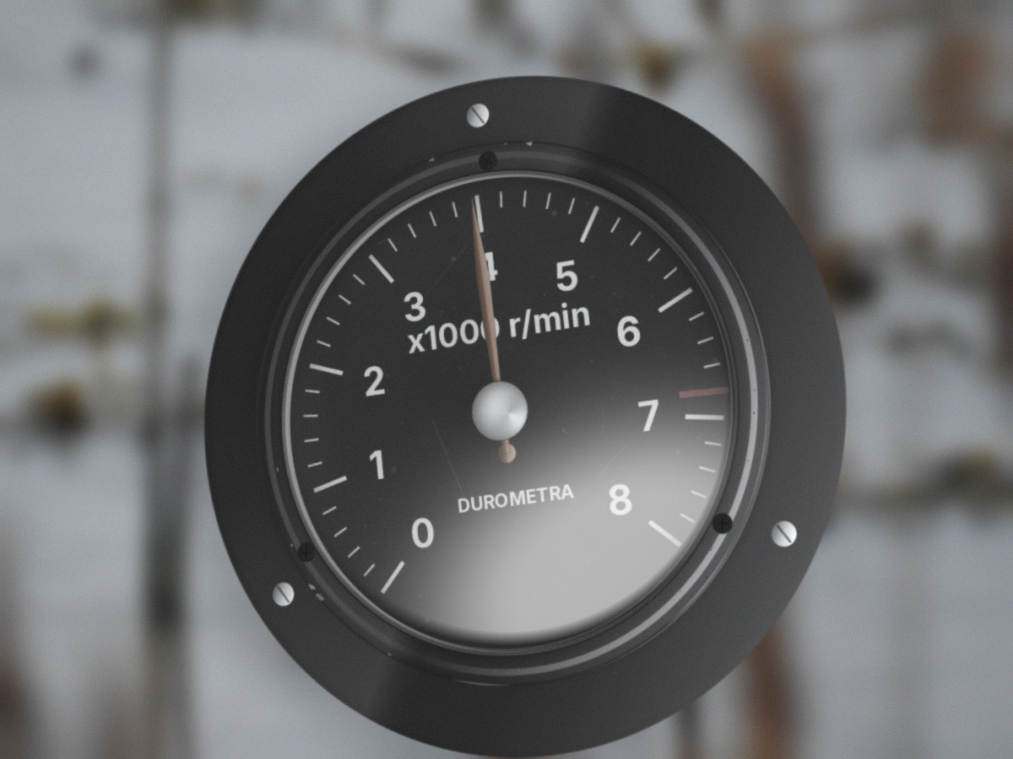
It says 4000 rpm
